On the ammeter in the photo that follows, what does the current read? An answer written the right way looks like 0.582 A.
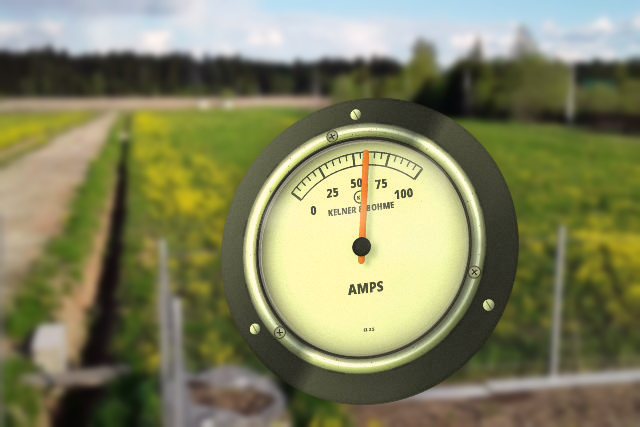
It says 60 A
